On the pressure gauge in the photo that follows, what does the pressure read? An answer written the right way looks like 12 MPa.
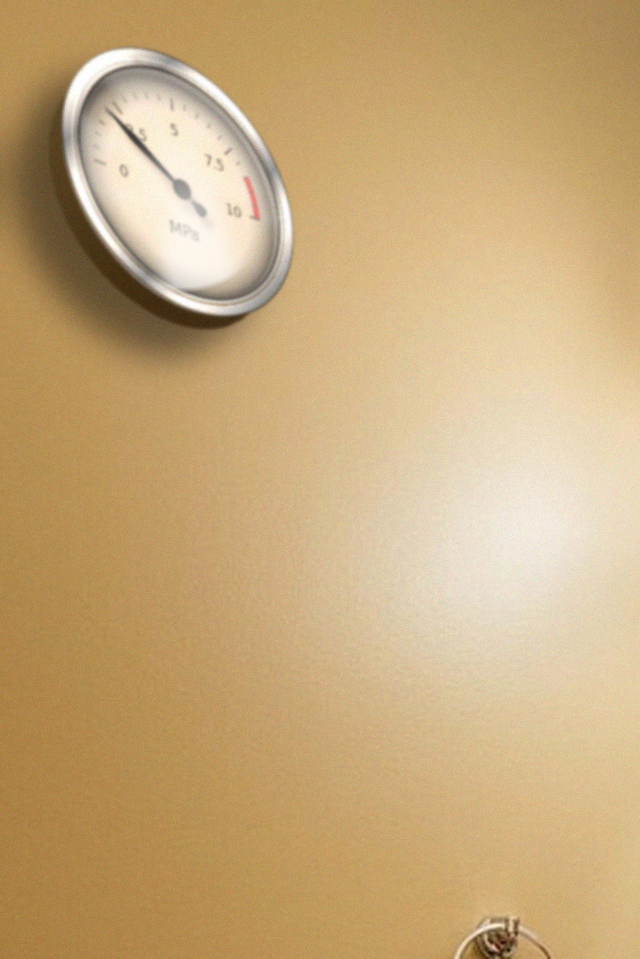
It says 2 MPa
